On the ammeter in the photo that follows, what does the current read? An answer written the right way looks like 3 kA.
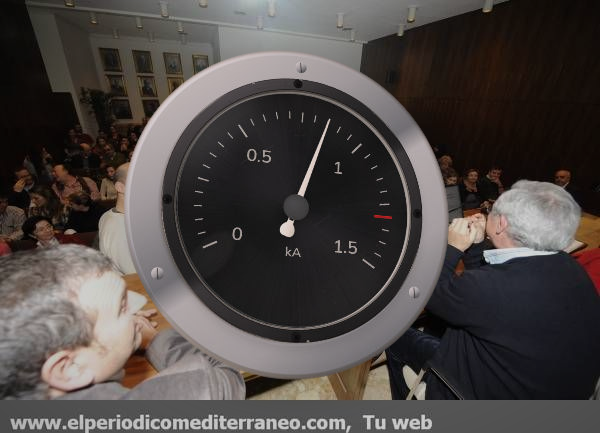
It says 0.85 kA
